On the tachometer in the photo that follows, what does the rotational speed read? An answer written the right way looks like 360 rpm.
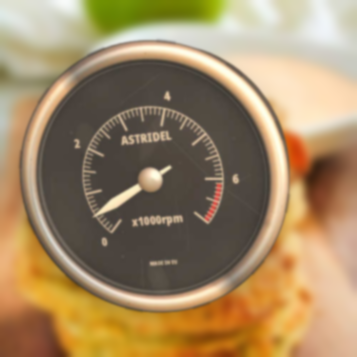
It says 500 rpm
